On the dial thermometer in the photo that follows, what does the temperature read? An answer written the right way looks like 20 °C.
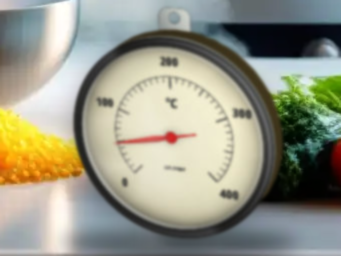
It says 50 °C
